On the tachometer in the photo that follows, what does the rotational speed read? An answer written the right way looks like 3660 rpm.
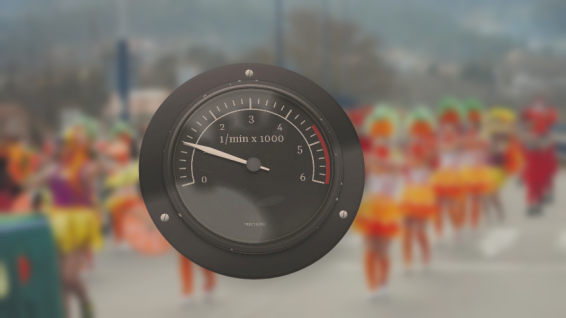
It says 1000 rpm
